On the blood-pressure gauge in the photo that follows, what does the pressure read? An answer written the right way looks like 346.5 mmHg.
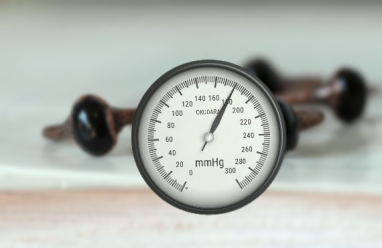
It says 180 mmHg
